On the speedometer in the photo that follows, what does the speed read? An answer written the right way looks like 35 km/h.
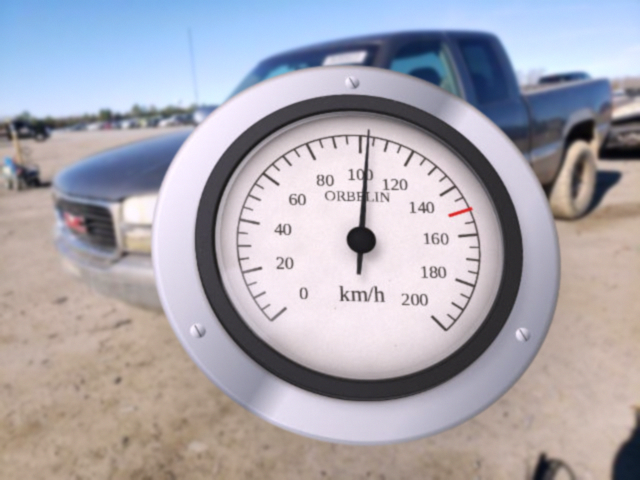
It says 102.5 km/h
